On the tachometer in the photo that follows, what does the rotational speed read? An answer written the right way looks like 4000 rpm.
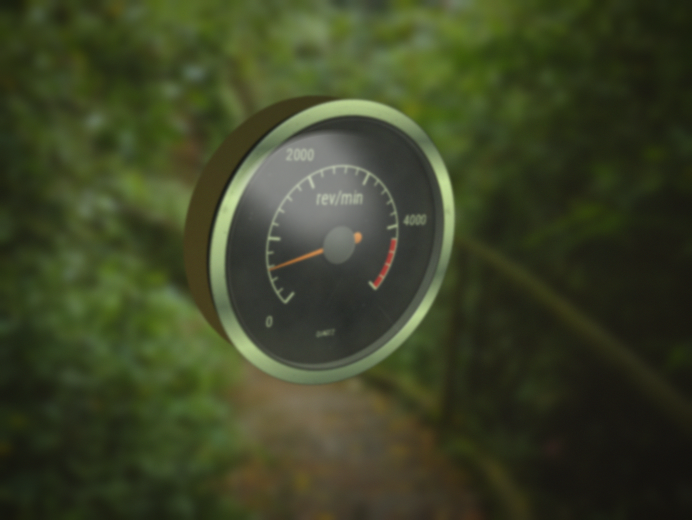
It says 600 rpm
